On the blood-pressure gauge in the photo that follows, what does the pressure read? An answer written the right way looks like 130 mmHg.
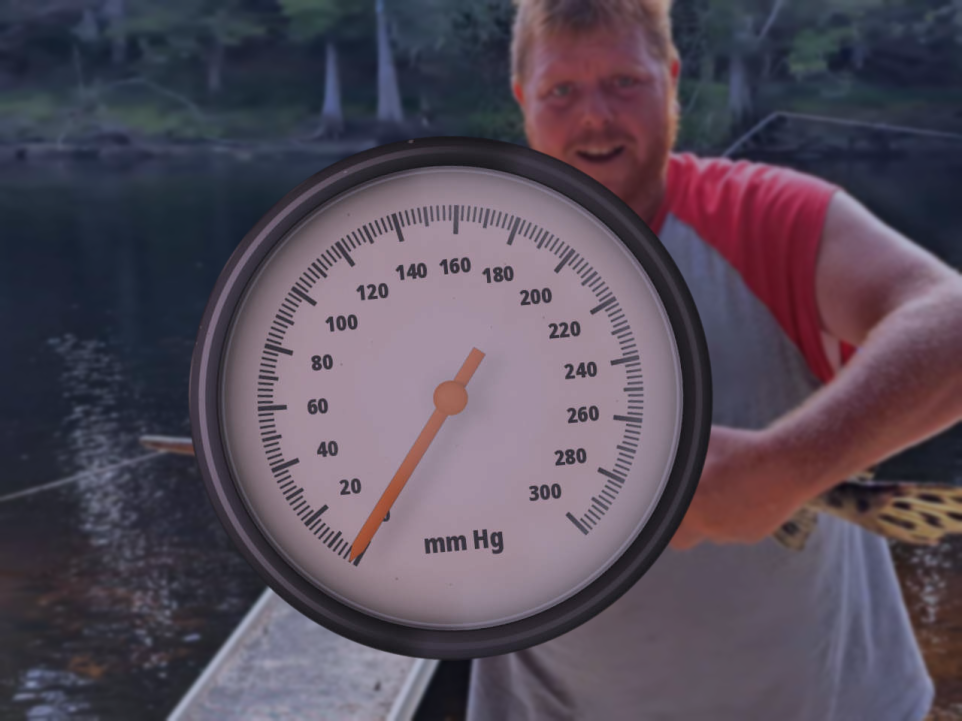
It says 2 mmHg
